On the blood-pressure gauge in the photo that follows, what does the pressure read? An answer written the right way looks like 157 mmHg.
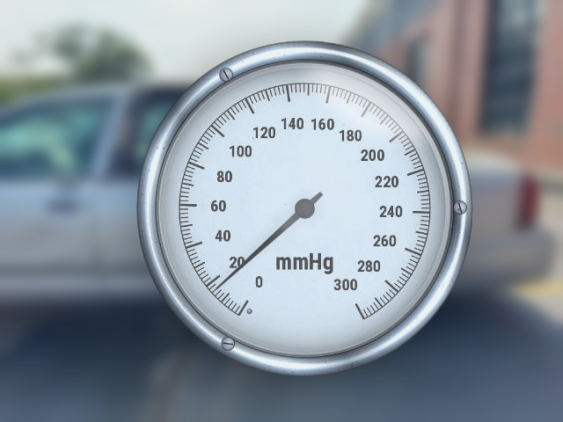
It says 16 mmHg
